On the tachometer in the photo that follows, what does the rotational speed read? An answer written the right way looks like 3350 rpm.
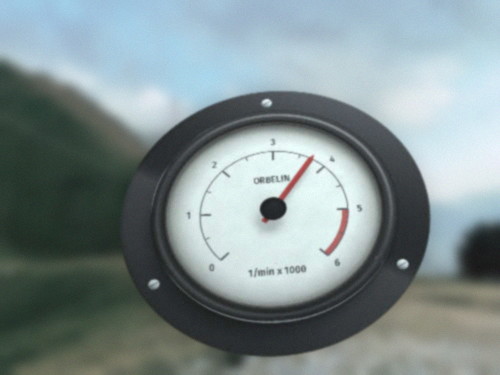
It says 3750 rpm
